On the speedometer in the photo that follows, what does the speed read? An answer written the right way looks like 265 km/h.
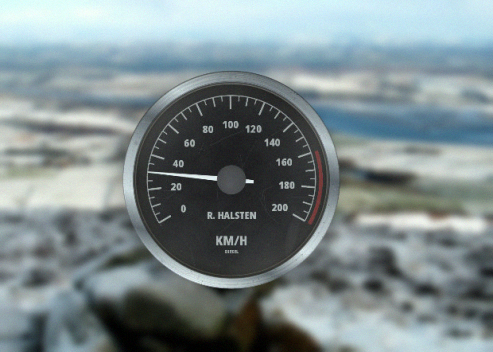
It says 30 km/h
